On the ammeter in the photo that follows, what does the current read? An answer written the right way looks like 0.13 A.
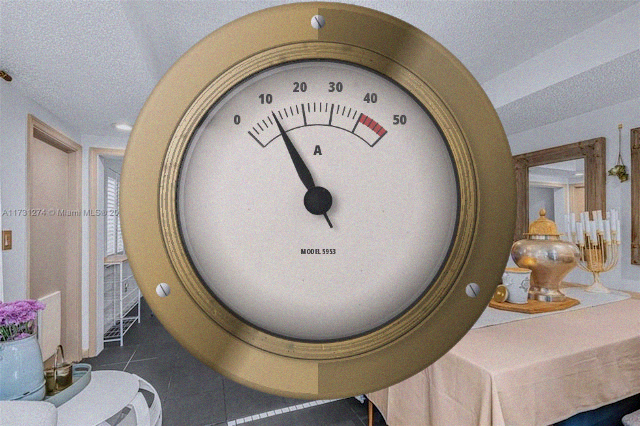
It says 10 A
